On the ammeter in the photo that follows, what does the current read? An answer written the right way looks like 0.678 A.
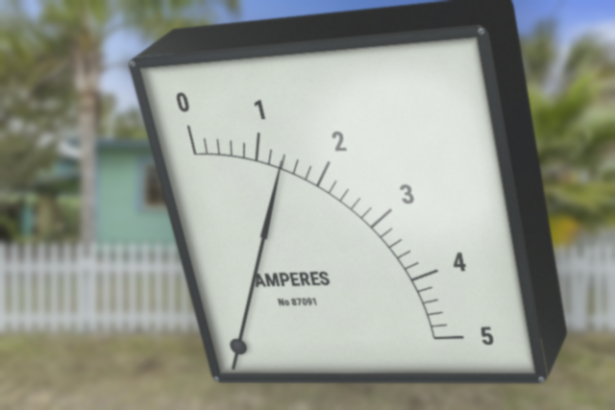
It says 1.4 A
